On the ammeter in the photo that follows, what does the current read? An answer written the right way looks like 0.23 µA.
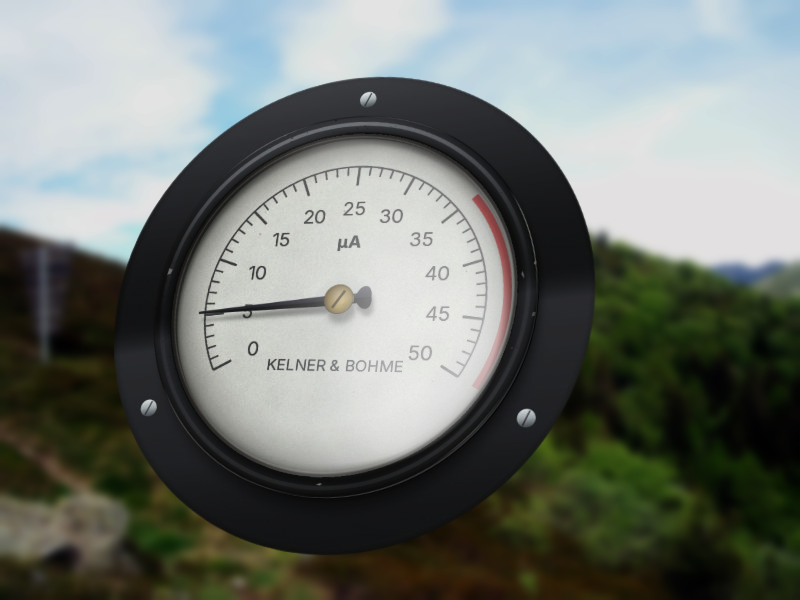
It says 5 µA
